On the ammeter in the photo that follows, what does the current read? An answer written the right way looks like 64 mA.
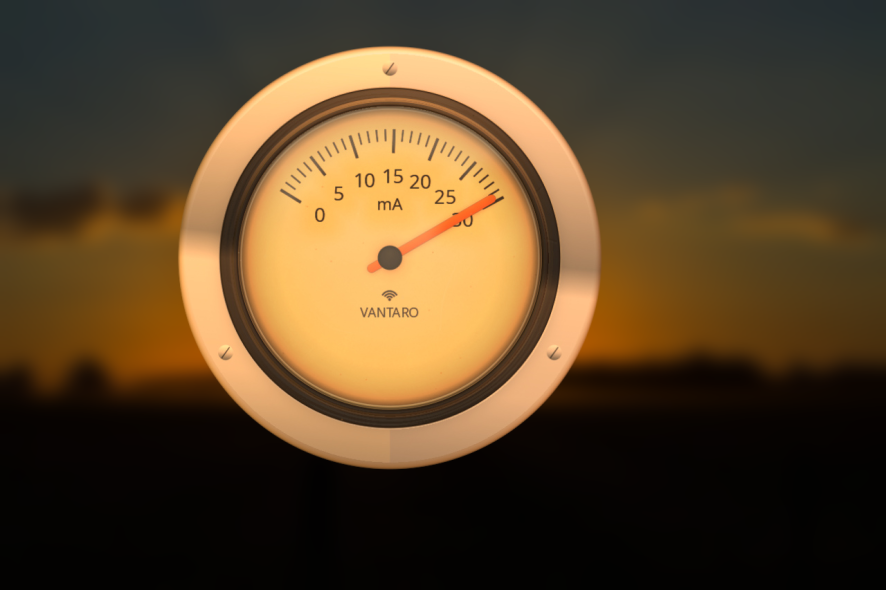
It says 29.5 mA
